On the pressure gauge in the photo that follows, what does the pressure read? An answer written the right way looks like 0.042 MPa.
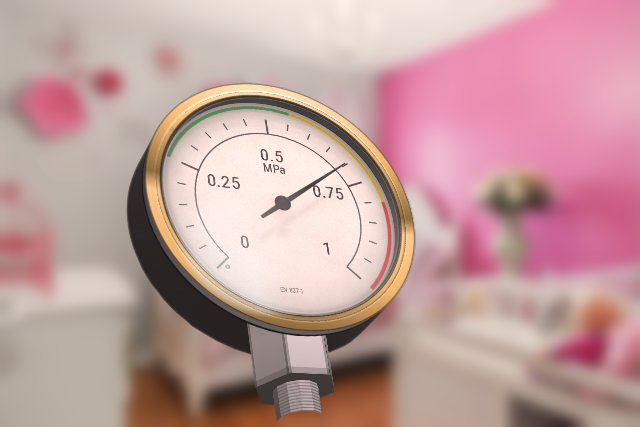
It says 0.7 MPa
